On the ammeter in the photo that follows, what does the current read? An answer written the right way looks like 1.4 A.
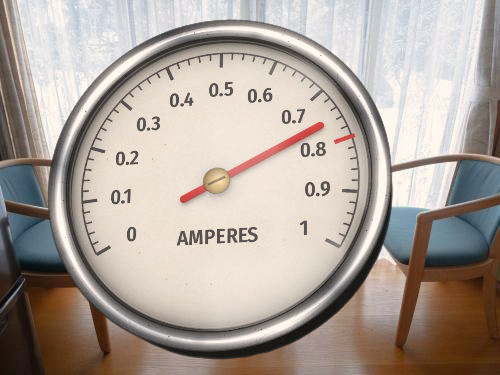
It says 0.76 A
